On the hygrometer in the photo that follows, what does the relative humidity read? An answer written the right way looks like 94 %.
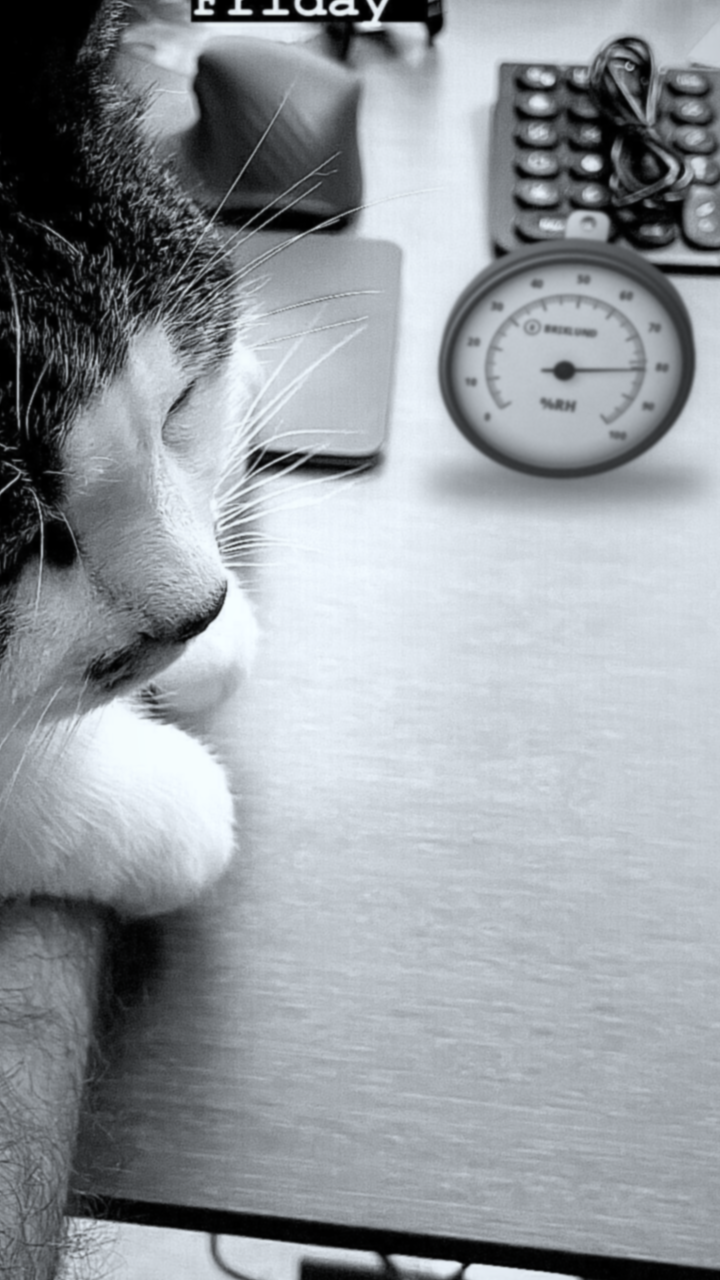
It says 80 %
